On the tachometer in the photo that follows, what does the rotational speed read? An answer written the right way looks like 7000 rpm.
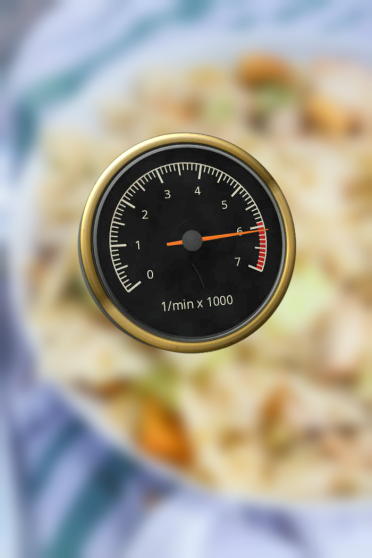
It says 6100 rpm
